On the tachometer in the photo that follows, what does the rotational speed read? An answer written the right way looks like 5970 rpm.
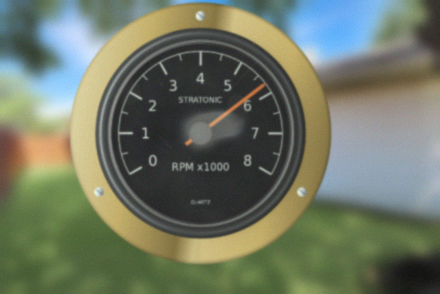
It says 5750 rpm
